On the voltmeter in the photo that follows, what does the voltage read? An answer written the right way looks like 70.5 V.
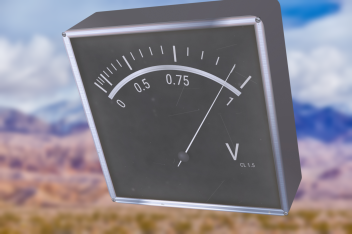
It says 0.95 V
